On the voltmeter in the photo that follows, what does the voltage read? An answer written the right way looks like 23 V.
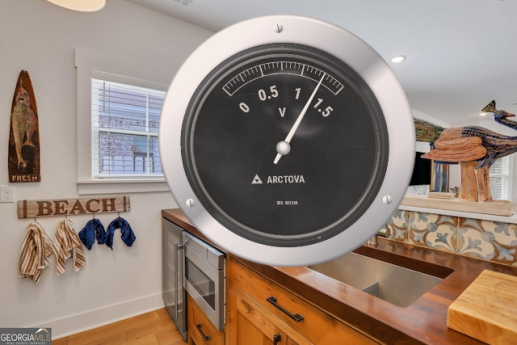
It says 1.25 V
